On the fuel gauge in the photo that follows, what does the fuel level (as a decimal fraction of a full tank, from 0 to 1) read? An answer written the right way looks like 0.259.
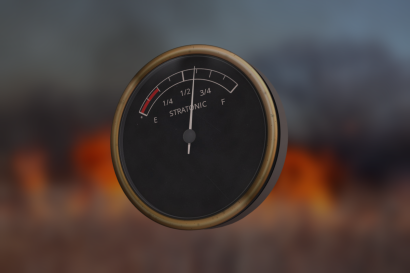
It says 0.625
